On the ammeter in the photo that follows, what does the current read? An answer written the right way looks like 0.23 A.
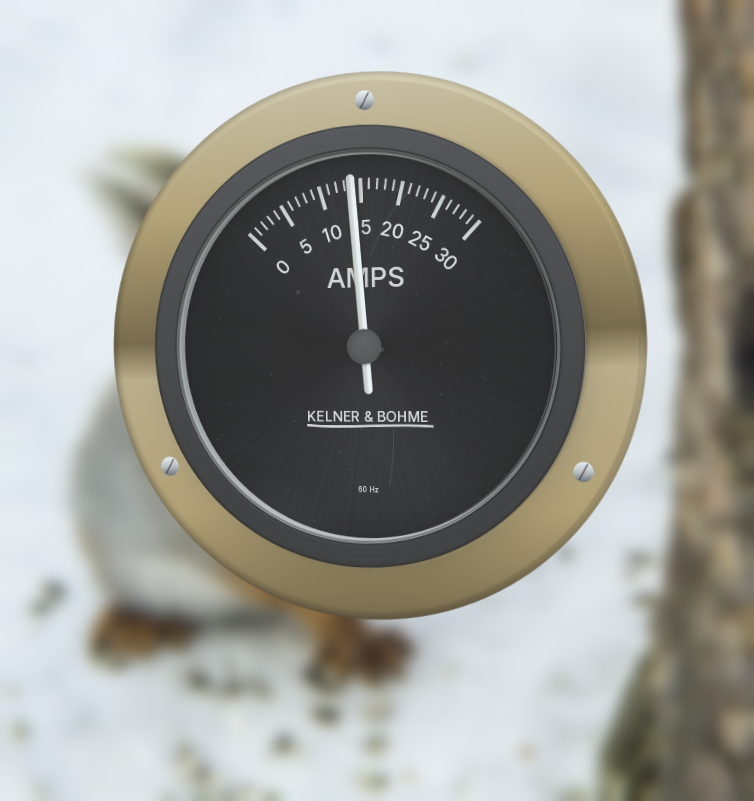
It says 14 A
